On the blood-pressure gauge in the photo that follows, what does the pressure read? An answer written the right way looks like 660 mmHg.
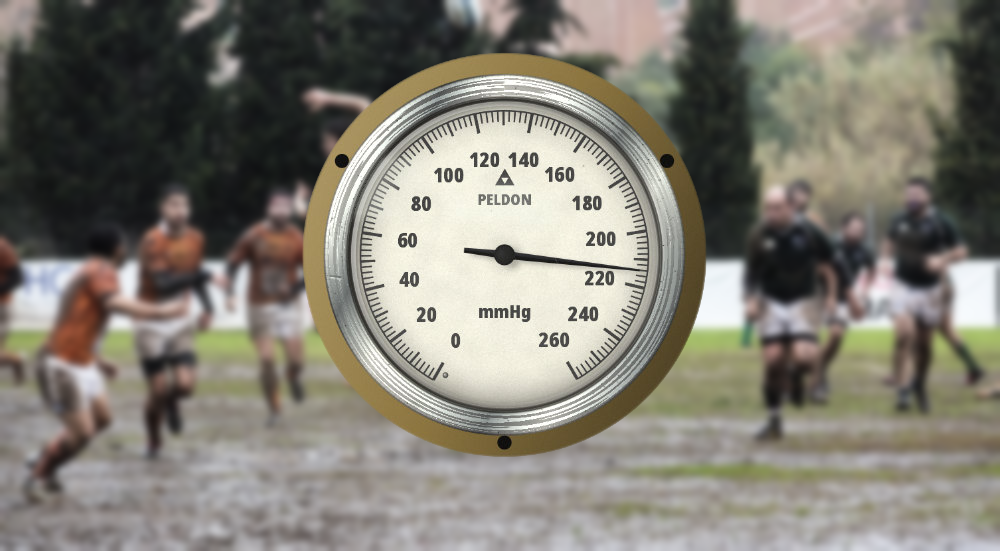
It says 214 mmHg
